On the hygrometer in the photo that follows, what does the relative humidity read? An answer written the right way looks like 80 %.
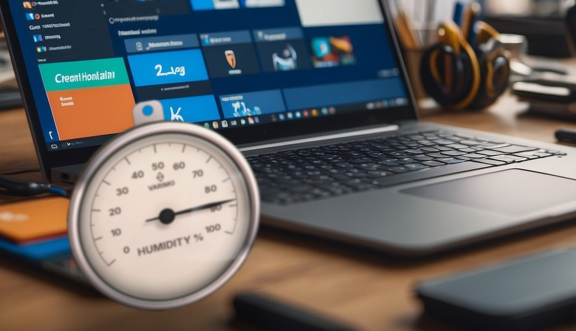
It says 87.5 %
